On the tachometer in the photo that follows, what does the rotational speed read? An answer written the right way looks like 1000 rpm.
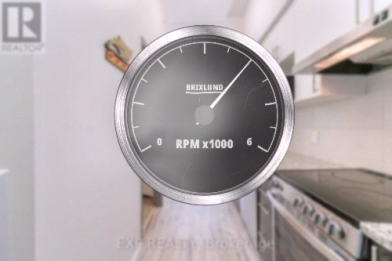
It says 4000 rpm
